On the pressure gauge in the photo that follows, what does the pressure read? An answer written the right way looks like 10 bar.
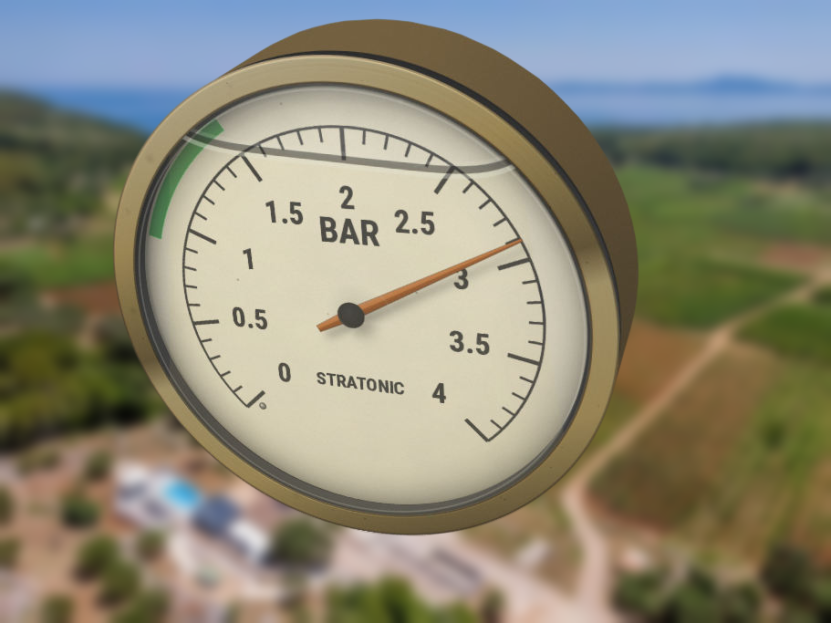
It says 2.9 bar
